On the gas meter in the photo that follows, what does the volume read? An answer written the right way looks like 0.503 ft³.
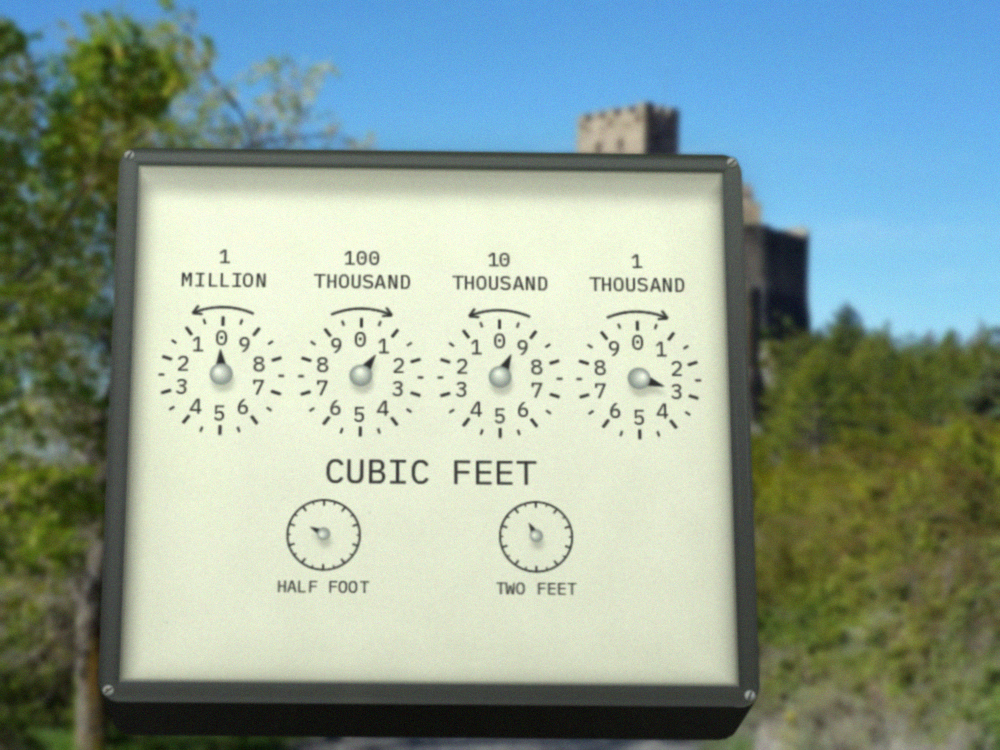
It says 9300 ft³
